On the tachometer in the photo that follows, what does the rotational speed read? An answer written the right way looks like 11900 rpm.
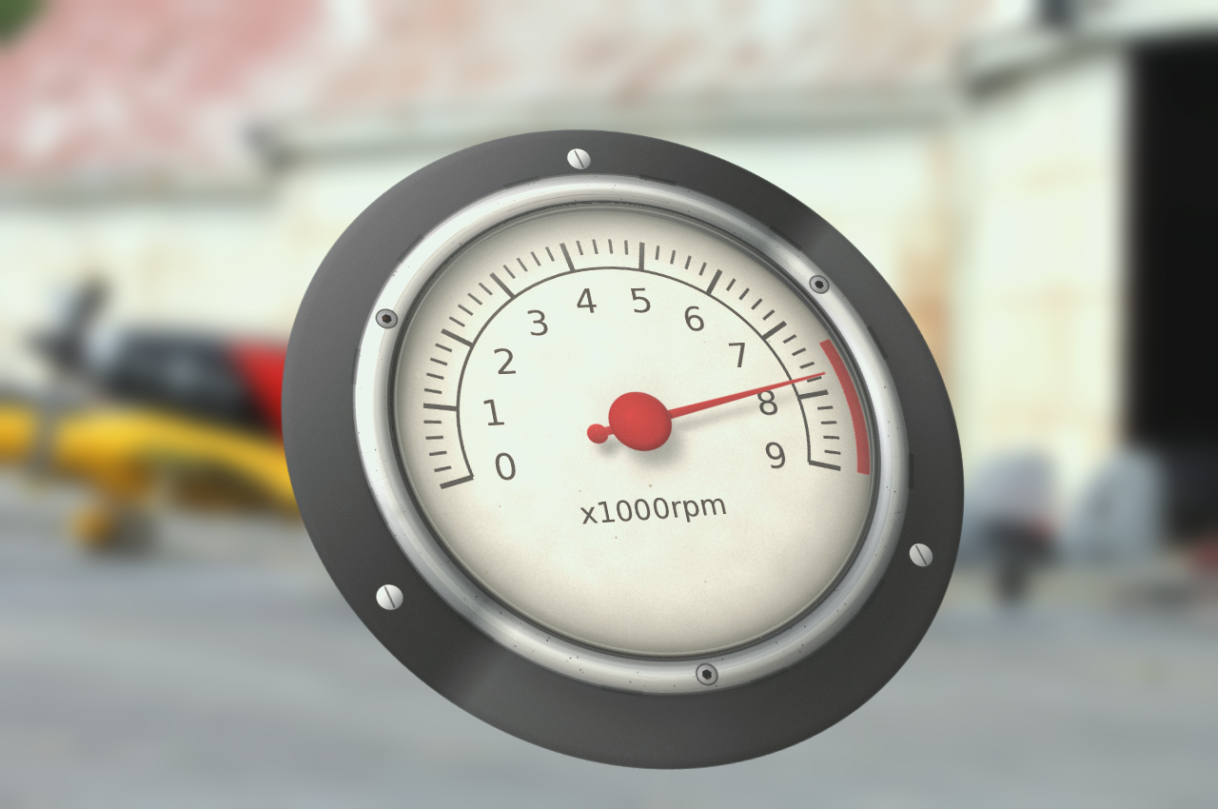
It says 7800 rpm
